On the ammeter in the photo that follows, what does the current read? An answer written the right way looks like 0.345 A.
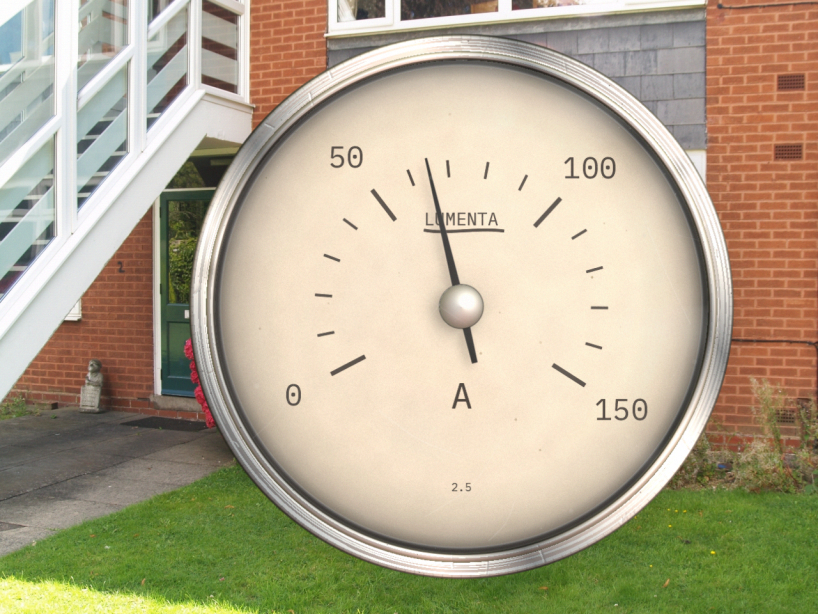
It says 65 A
